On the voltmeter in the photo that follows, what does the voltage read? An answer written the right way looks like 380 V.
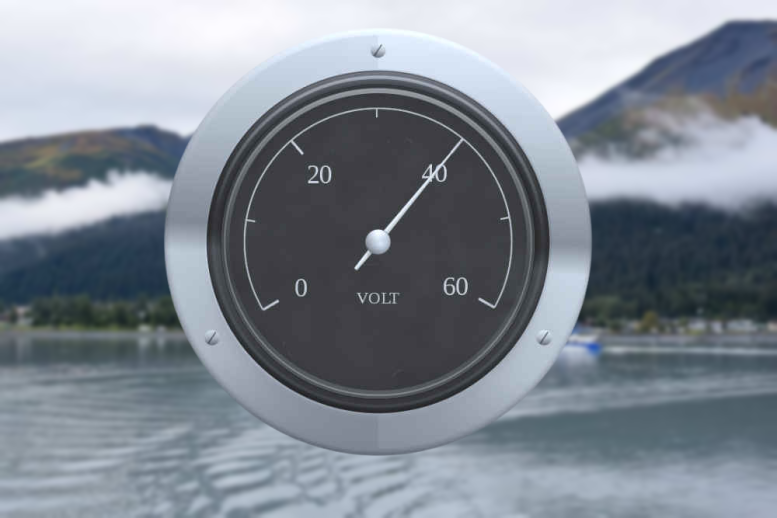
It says 40 V
